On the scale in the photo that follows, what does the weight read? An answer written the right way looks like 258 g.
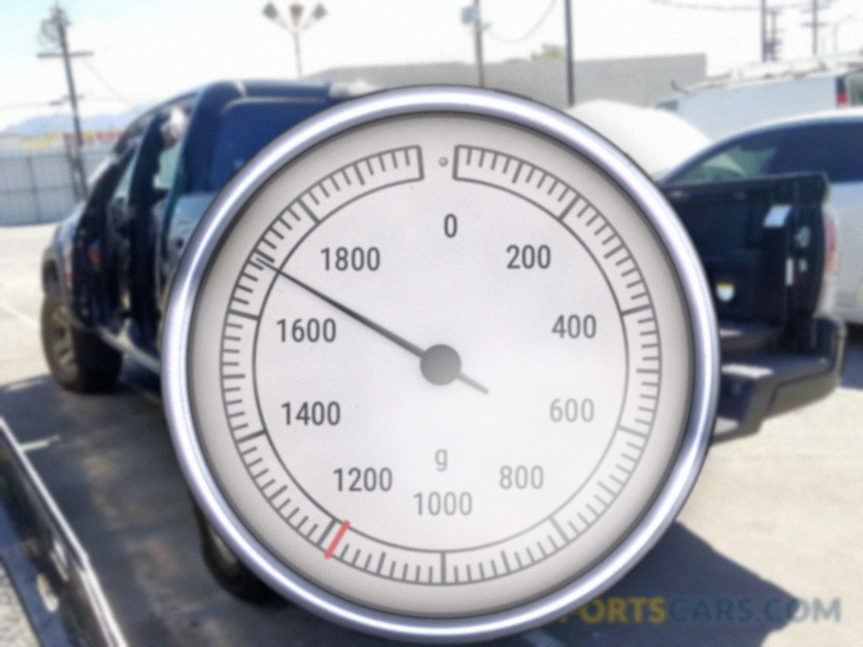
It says 1690 g
